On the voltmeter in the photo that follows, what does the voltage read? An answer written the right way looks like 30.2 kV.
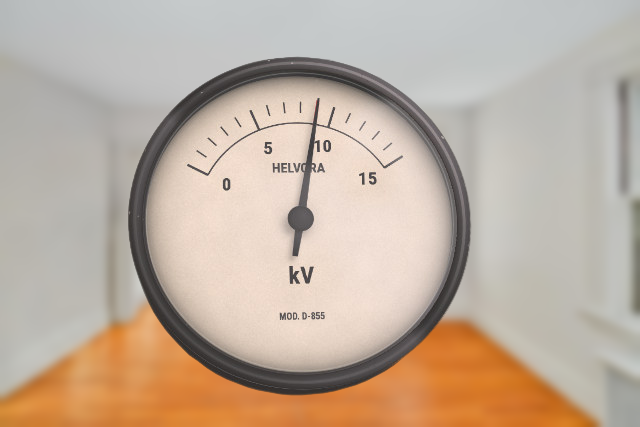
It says 9 kV
